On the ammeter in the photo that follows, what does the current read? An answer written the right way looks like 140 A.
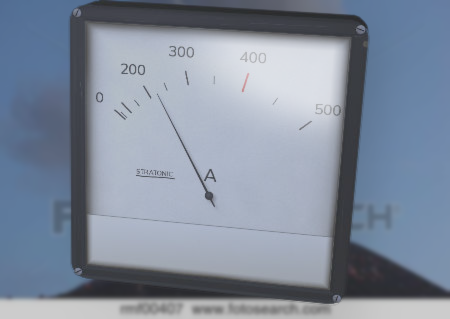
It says 225 A
